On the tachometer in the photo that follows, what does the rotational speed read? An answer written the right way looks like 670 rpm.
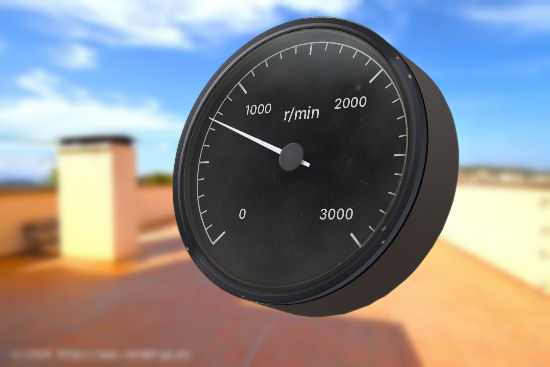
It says 750 rpm
